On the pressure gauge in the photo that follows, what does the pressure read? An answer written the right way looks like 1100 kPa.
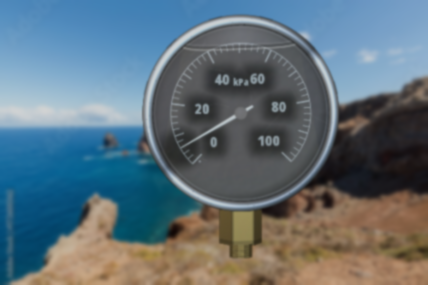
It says 6 kPa
